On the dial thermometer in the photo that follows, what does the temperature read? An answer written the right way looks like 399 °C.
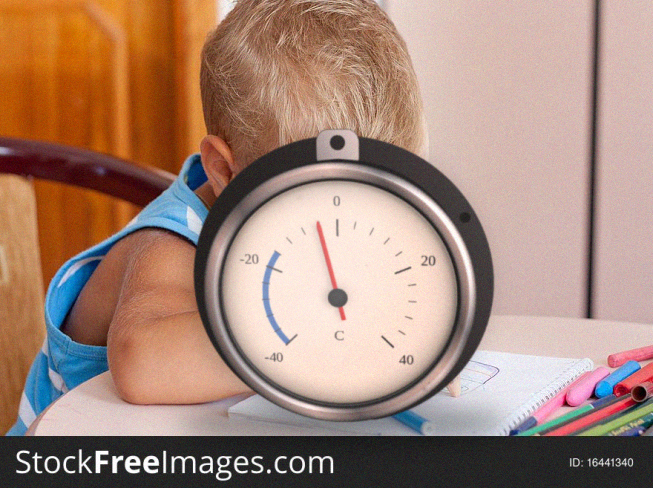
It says -4 °C
